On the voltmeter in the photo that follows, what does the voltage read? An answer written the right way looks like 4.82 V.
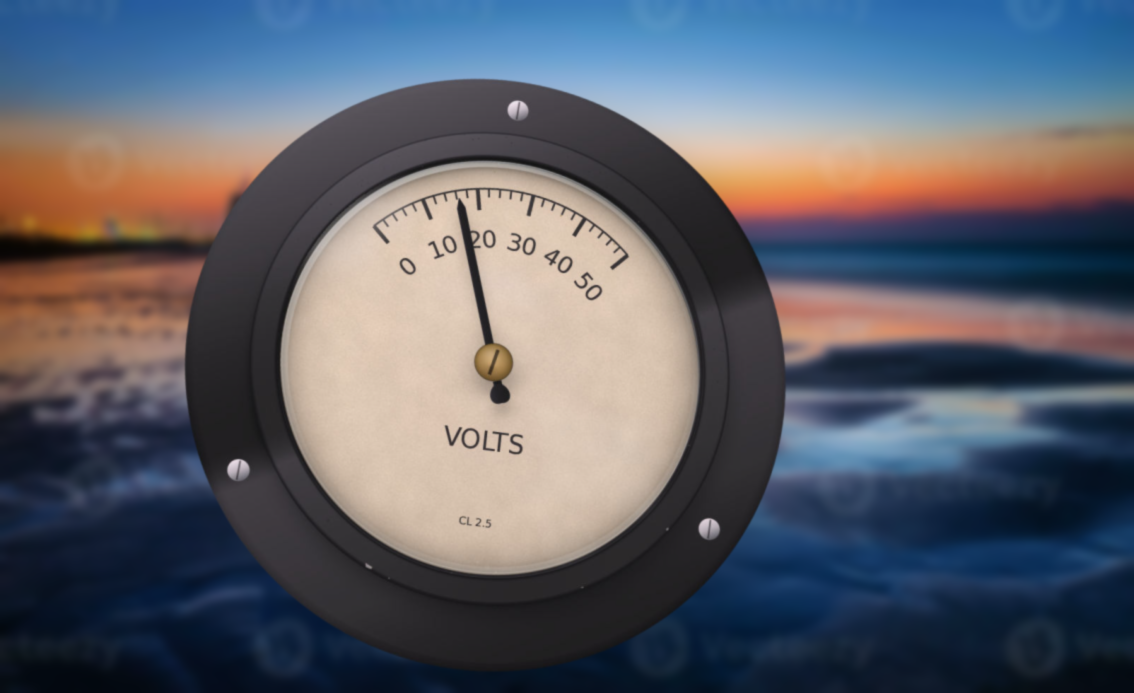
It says 16 V
